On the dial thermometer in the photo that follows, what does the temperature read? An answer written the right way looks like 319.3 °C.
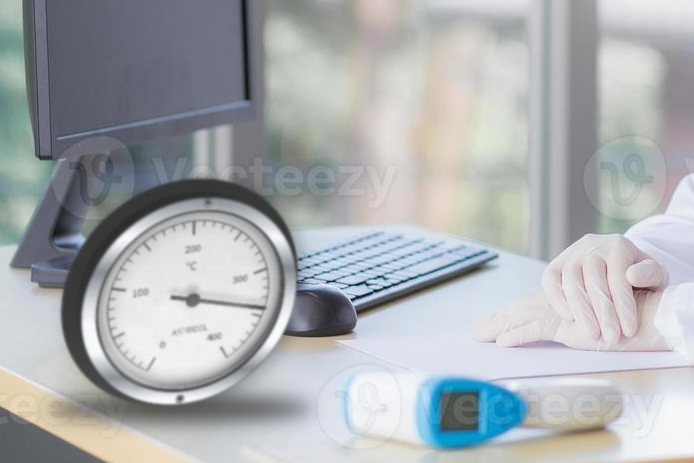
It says 340 °C
